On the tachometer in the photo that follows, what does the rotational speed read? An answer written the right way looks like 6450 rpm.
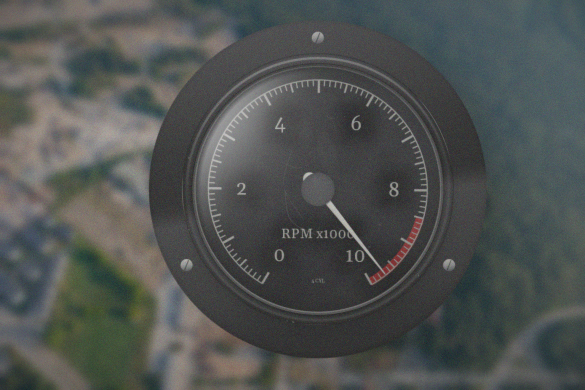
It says 9700 rpm
